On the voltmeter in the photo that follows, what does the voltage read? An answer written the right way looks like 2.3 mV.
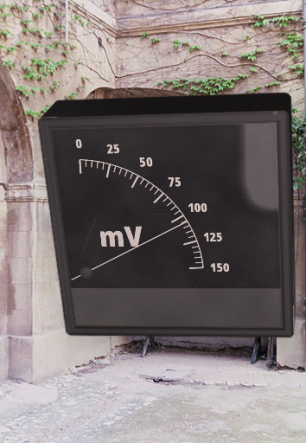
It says 105 mV
